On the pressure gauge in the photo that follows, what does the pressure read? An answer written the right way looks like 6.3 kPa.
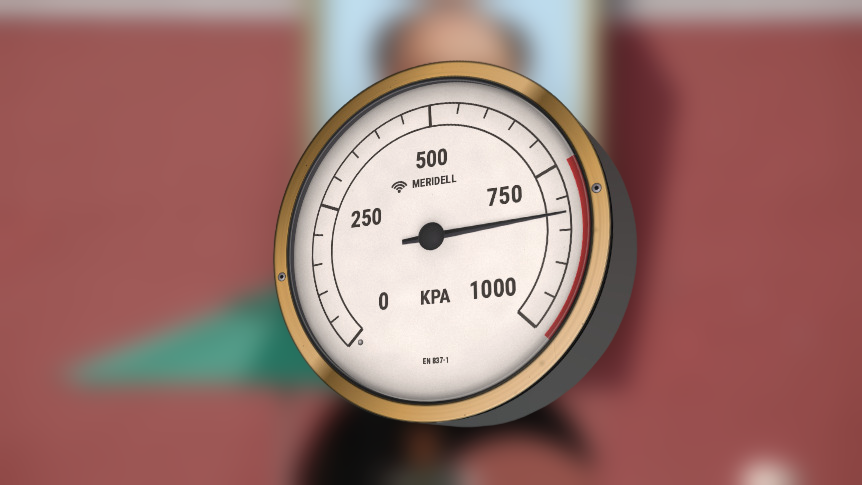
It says 825 kPa
